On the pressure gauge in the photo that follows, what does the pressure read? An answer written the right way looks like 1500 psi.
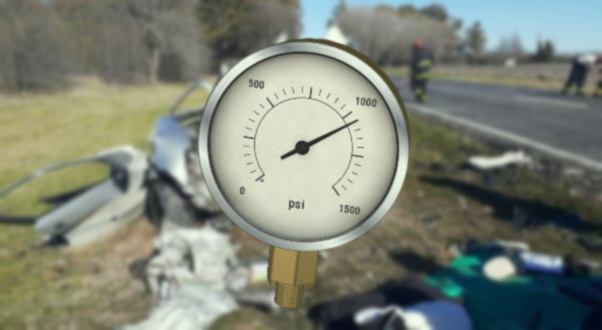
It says 1050 psi
